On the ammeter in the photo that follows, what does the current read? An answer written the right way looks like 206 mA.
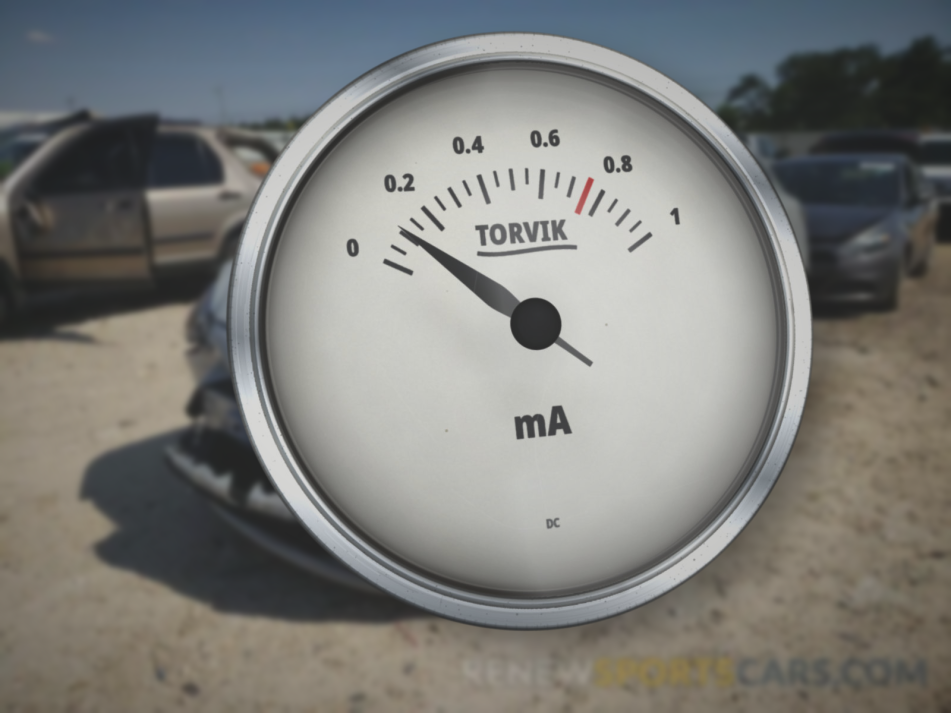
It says 0.1 mA
